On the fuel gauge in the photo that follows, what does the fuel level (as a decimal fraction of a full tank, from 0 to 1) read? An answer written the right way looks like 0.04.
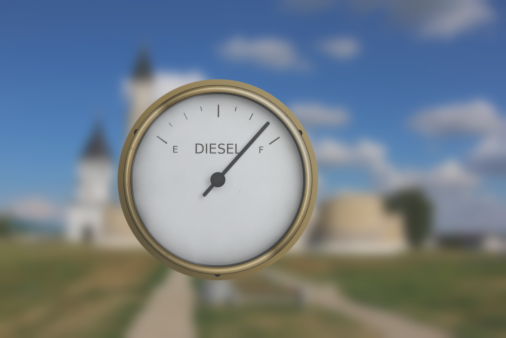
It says 0.875
